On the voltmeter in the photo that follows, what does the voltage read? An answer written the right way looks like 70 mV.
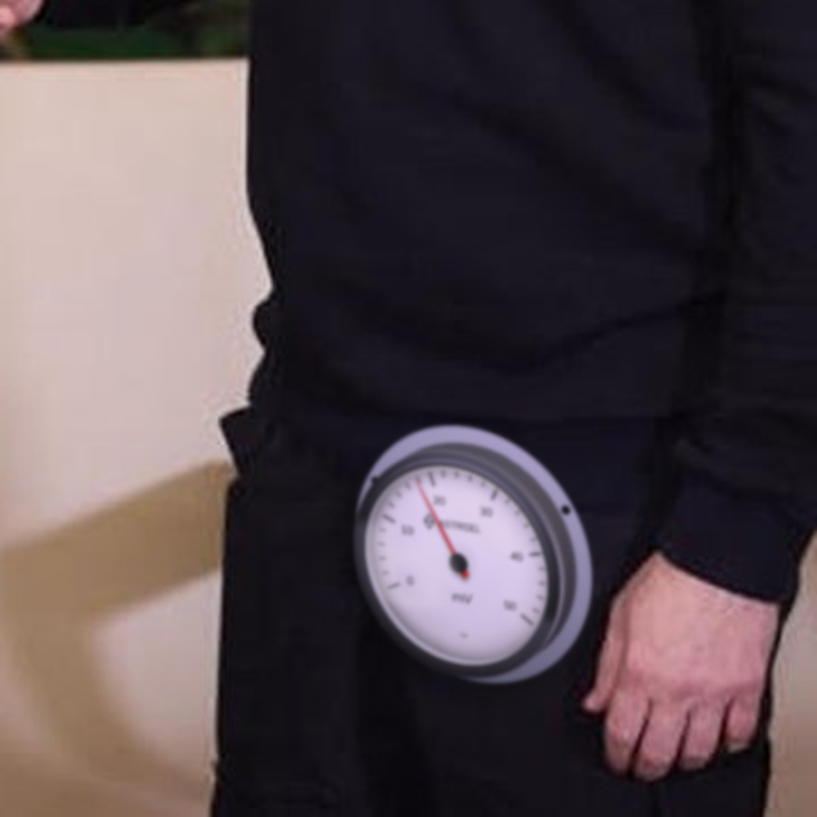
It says 18 mV
